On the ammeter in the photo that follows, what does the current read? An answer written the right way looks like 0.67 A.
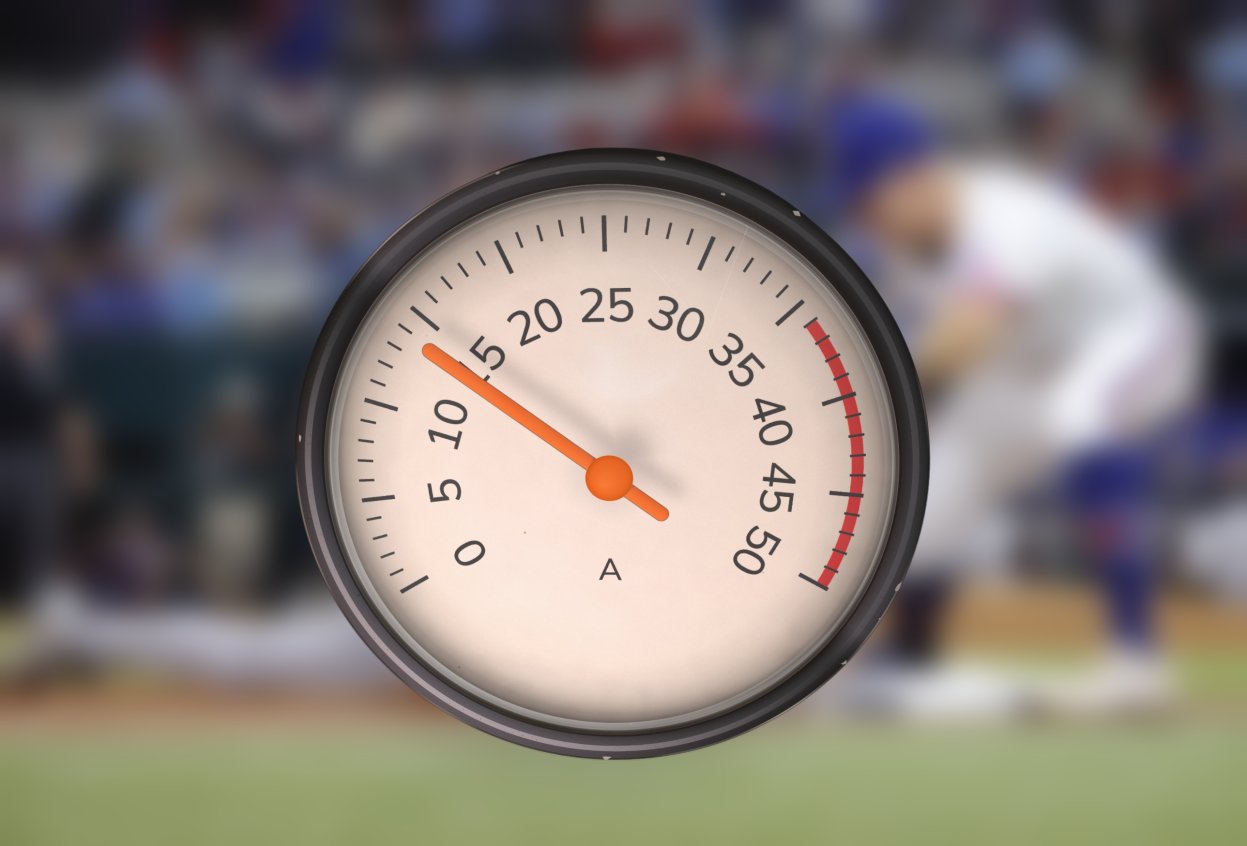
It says 14 A
